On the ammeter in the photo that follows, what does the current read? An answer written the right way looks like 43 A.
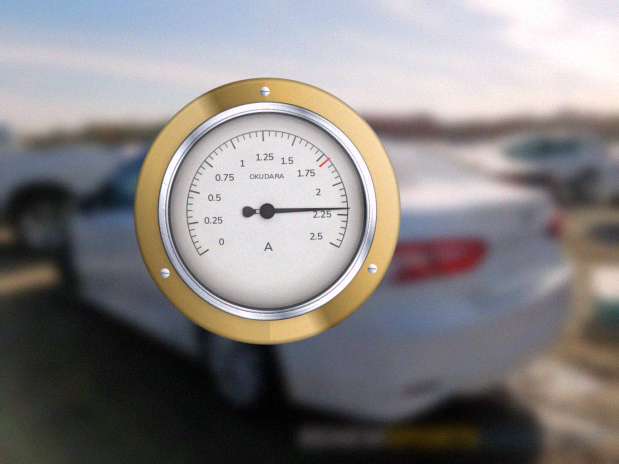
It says 2.2 A
